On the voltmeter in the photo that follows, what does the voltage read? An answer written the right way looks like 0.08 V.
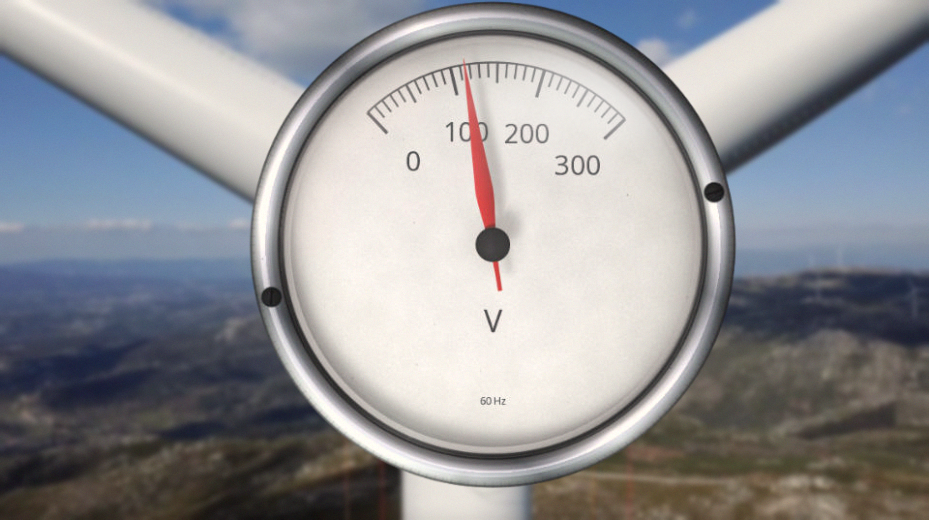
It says 115 V
